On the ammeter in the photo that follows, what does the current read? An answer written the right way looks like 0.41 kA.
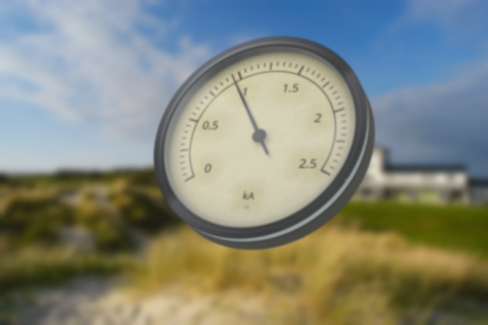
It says 0.95 kA
